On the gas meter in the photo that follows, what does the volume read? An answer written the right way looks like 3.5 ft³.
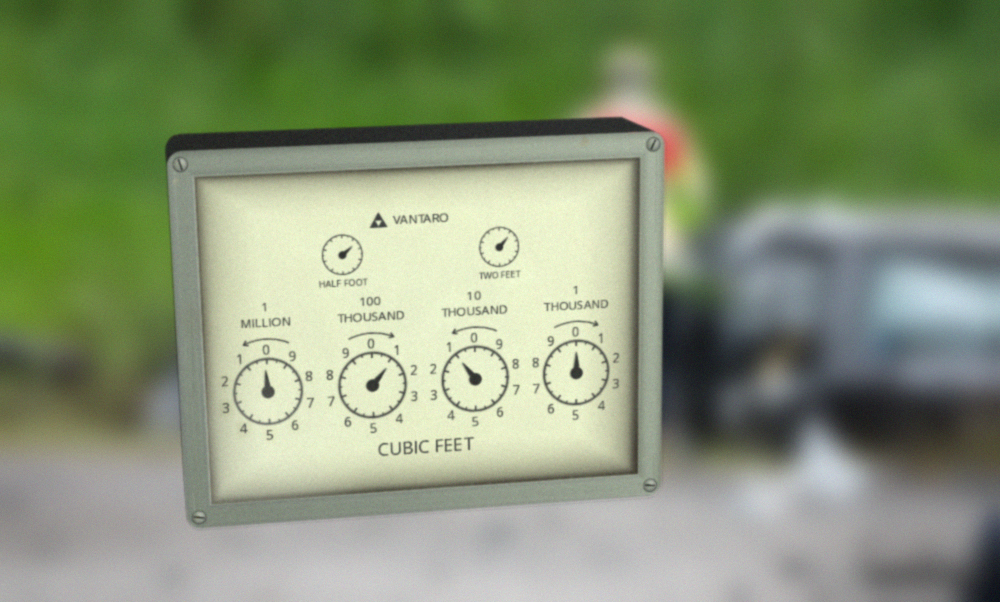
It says 11000 ft³
